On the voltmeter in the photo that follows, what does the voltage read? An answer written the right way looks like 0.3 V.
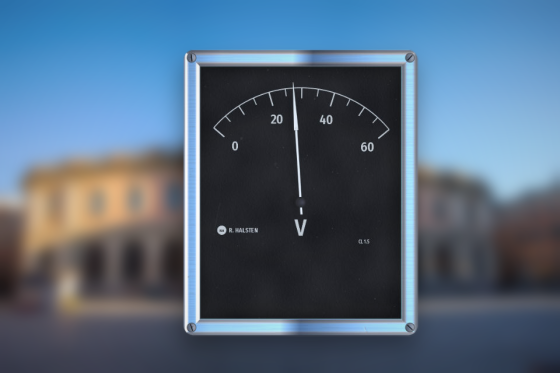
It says 27.5 V
